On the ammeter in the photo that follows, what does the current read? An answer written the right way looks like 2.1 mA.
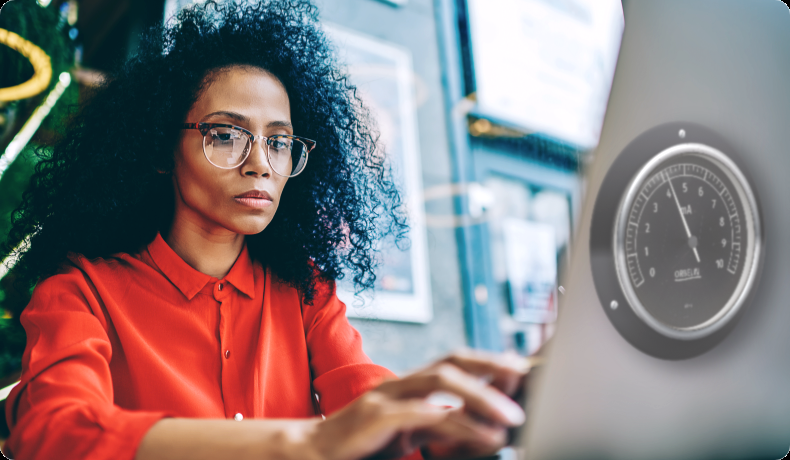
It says 4 mA
